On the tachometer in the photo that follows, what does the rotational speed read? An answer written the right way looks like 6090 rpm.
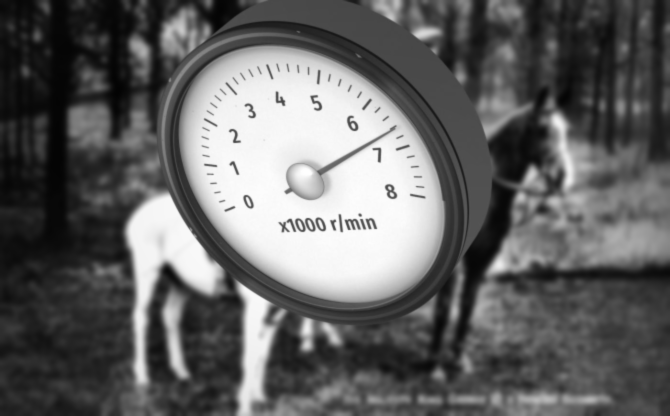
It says 6600 rpm
